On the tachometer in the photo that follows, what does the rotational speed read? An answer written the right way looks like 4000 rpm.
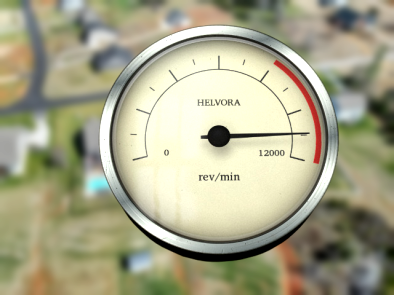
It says 11000 rpm
